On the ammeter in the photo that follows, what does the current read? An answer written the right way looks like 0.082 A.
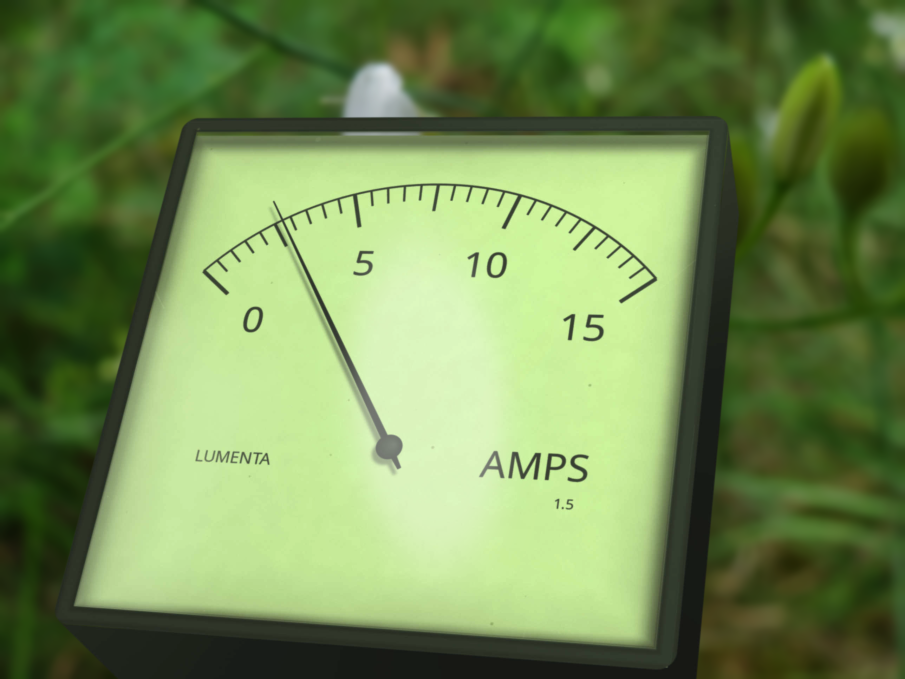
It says 2.75 A
